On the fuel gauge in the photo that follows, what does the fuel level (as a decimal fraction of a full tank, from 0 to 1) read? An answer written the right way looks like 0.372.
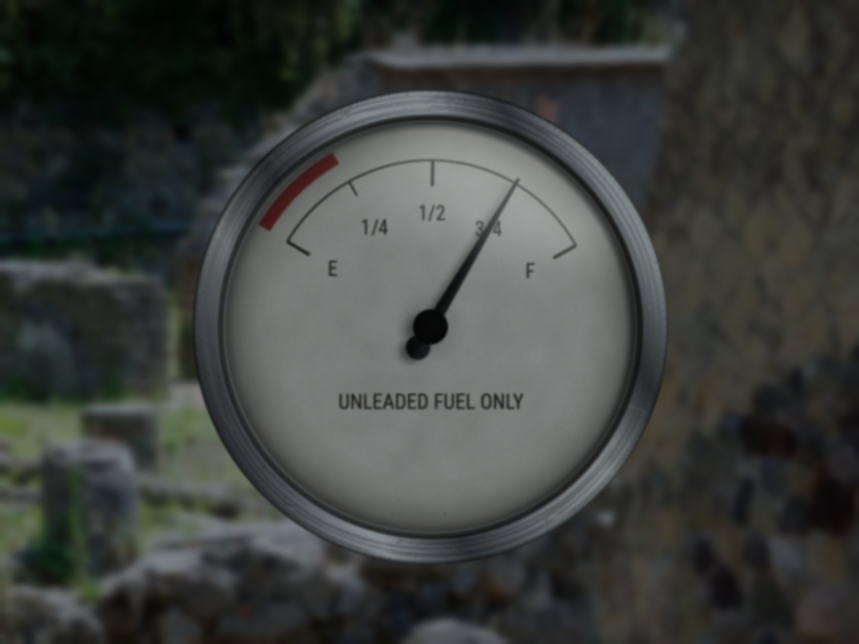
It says 0.75
